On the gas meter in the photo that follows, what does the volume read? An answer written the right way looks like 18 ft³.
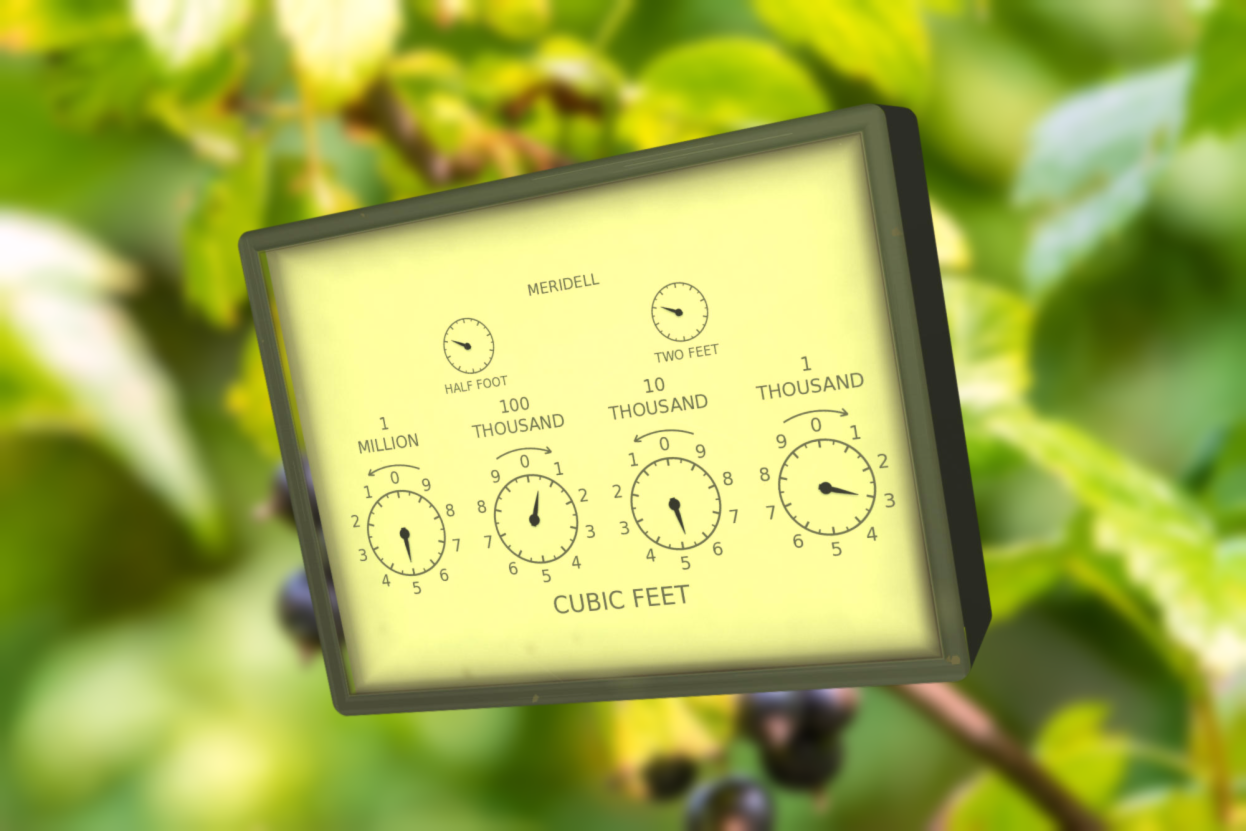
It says 505300 ft³
